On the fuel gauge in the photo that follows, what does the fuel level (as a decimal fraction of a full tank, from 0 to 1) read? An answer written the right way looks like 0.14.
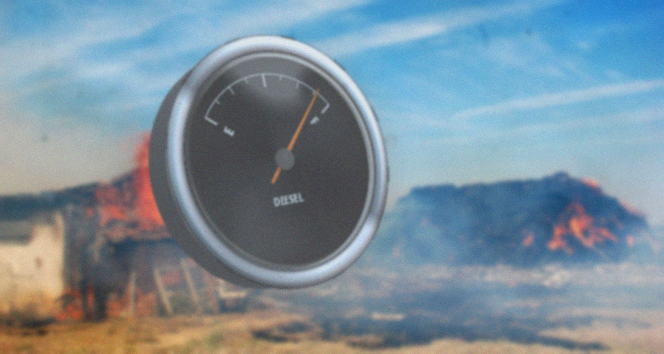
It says 0.875
